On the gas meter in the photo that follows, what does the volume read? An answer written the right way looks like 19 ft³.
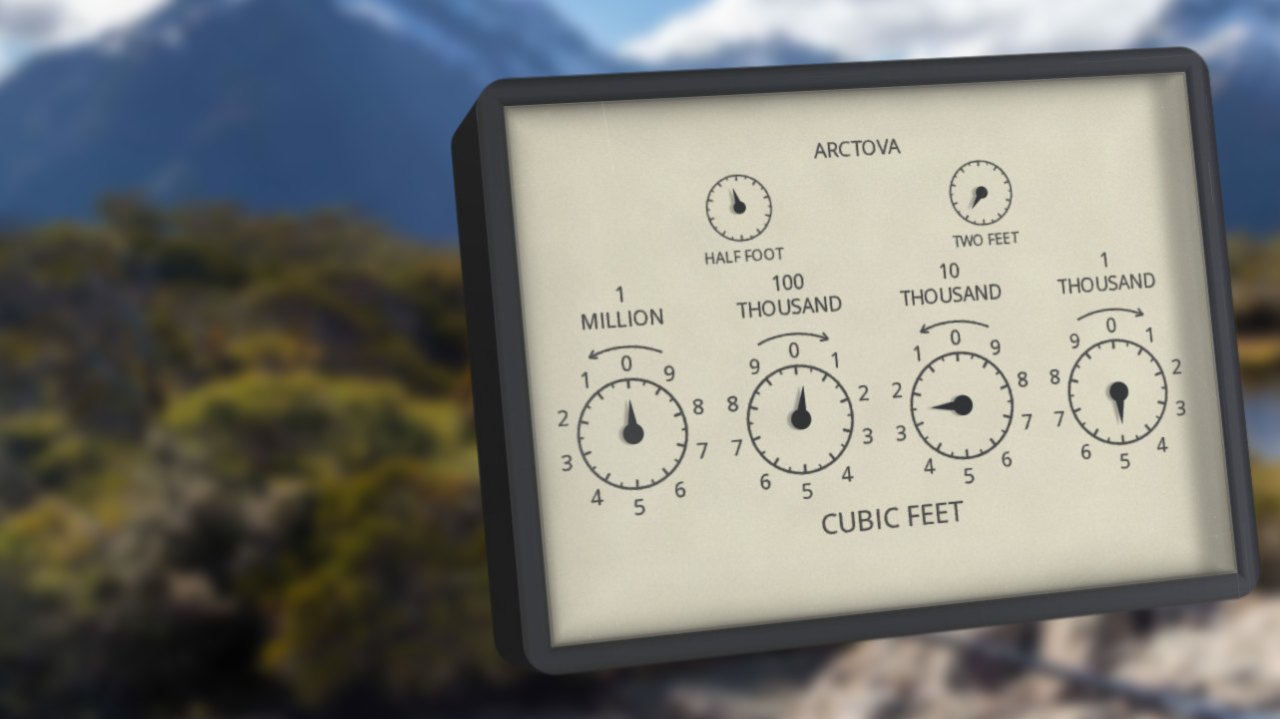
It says 2500 ft³
